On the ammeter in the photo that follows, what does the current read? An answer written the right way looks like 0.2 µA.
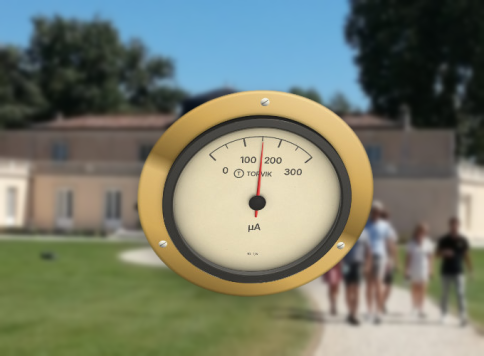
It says 150 µA
